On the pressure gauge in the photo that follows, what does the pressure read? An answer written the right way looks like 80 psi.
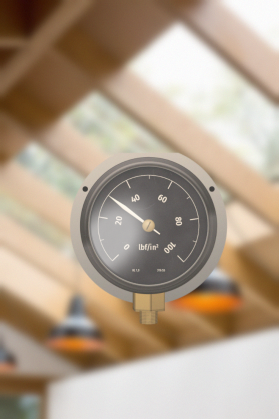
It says 30 psi
